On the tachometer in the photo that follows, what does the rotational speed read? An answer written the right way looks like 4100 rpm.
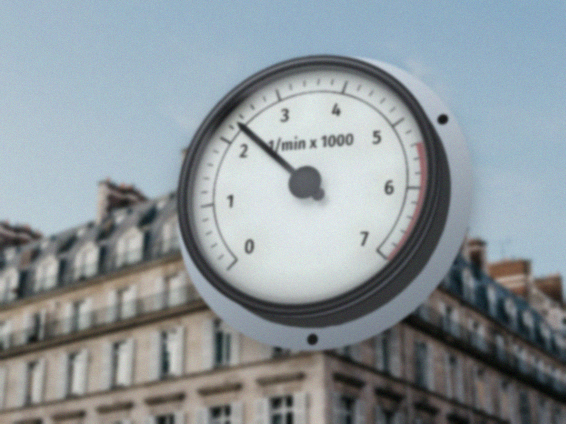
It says 2300 rpm
